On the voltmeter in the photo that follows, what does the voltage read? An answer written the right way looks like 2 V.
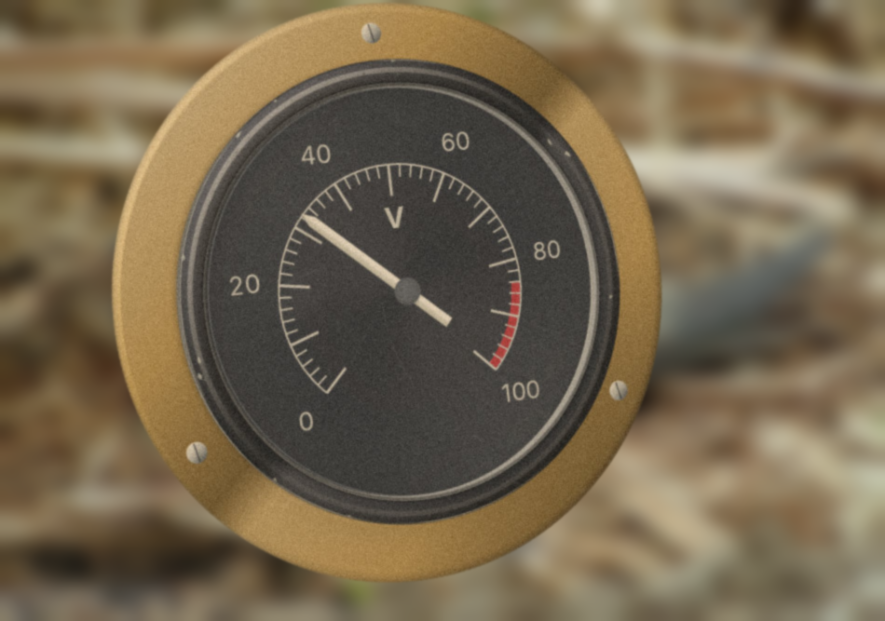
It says 32 V
